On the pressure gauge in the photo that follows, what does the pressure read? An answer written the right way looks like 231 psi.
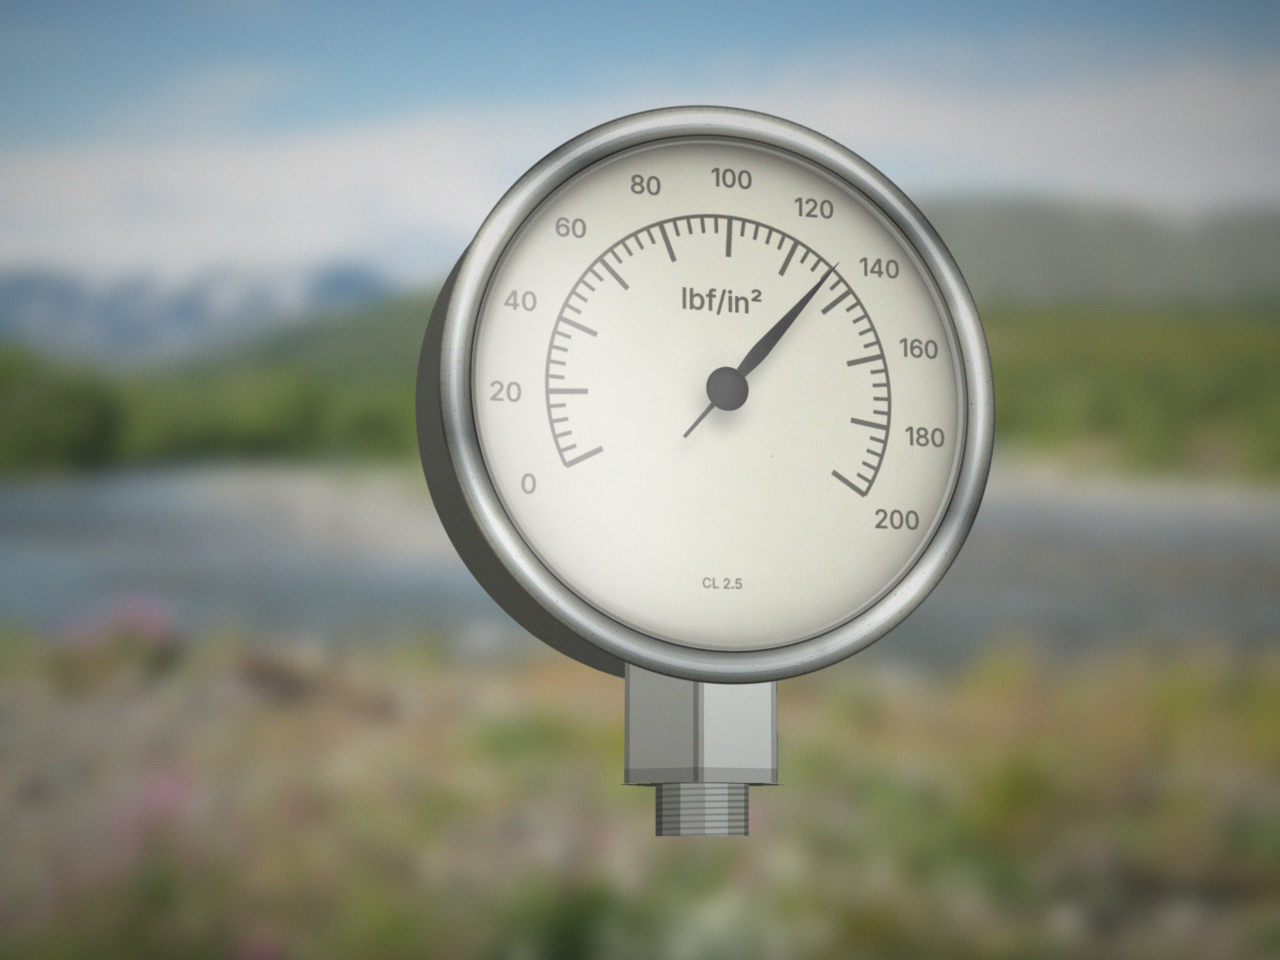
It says 132 psi
